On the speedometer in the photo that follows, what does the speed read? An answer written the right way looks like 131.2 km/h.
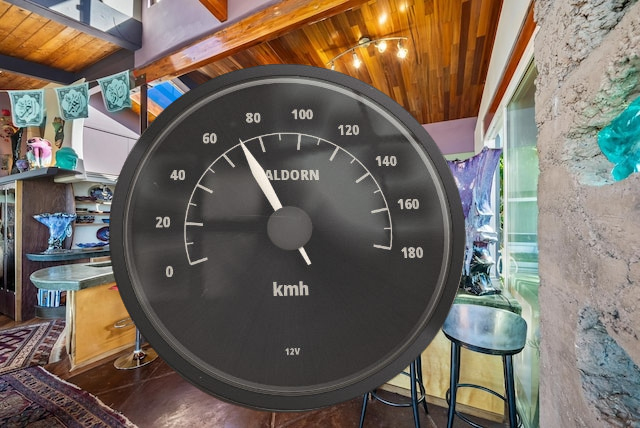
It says 70 km/h
